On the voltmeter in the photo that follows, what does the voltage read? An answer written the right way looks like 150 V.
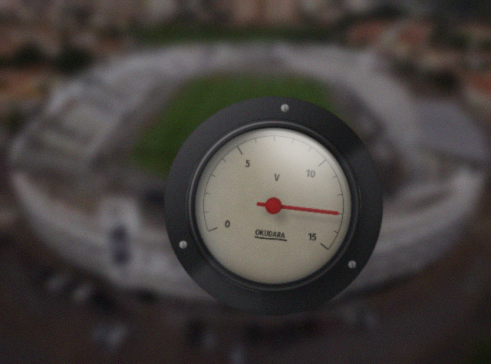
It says 13 V
